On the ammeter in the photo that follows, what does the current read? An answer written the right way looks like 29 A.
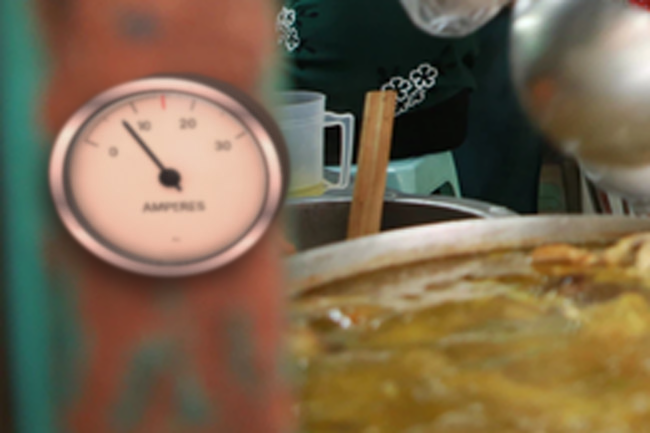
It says 7.5 A
